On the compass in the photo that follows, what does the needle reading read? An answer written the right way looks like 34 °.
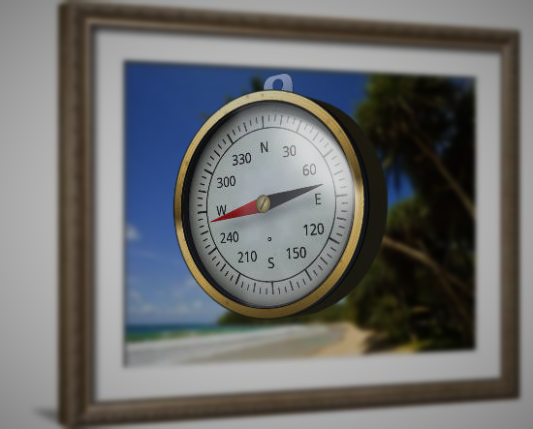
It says 260 °
